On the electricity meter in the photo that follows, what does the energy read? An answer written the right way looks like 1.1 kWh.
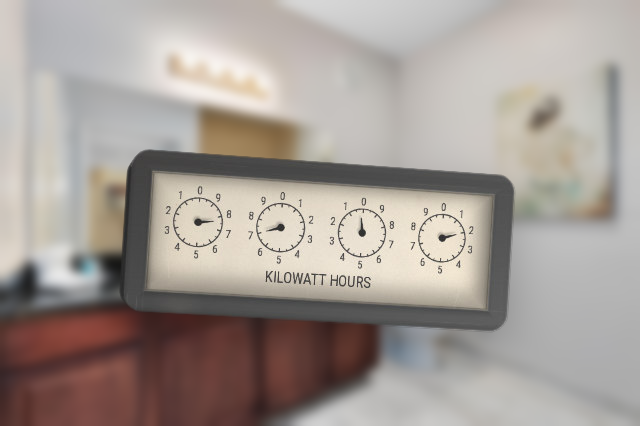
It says 7702 kWh
